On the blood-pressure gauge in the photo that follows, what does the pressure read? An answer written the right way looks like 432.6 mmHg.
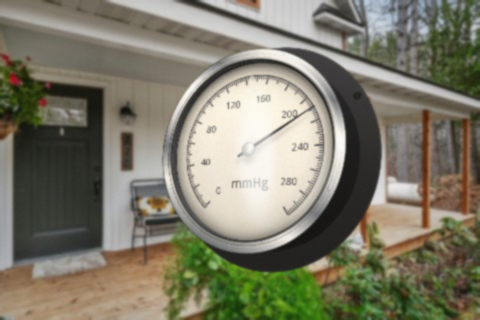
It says 210 mmHg
